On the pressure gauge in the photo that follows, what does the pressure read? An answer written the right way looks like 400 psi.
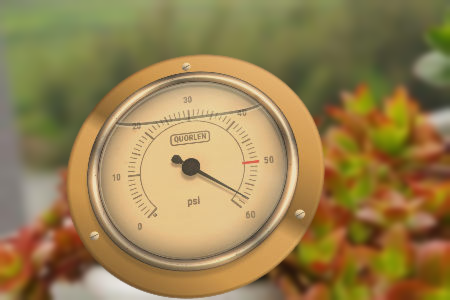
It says 58 psi
